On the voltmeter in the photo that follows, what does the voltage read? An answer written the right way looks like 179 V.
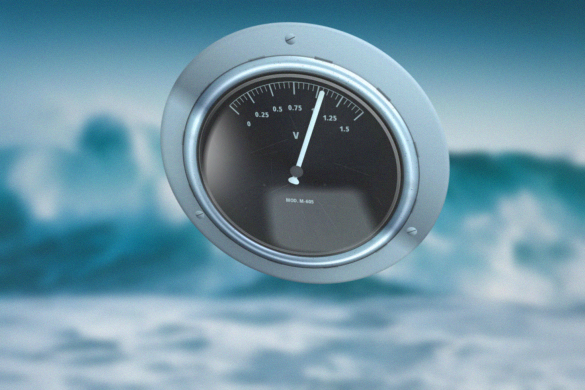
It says 1.05 V
